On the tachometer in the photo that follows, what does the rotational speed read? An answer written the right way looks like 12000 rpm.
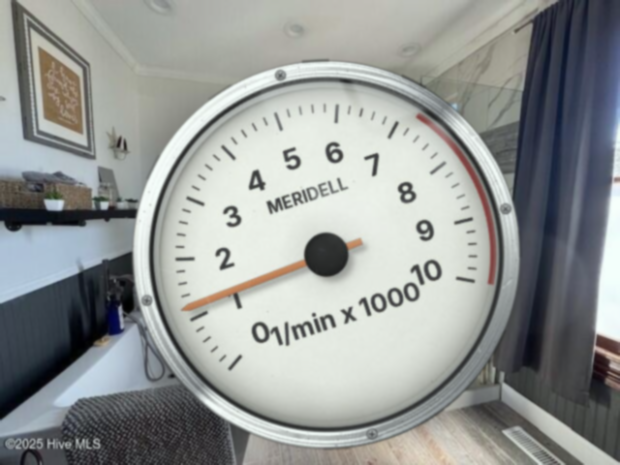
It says 1200 rpm
